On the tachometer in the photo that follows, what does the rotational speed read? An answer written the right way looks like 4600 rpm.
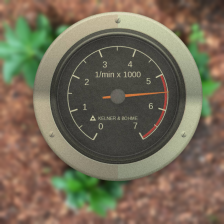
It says 5500 rpm
